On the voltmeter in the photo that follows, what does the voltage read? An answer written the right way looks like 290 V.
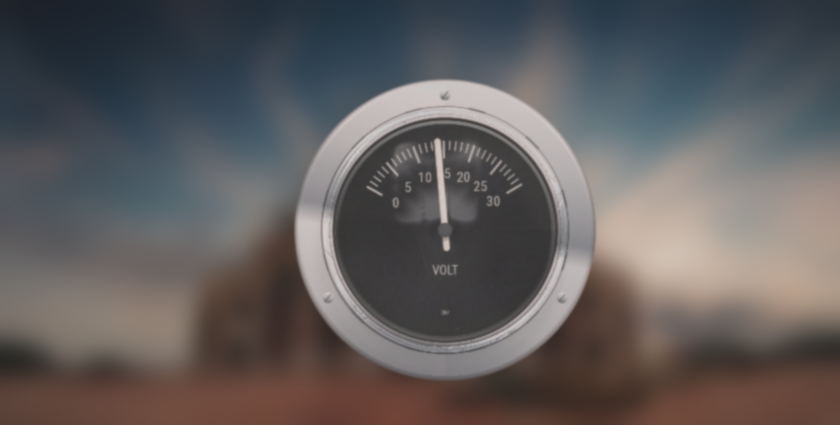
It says 14 V
